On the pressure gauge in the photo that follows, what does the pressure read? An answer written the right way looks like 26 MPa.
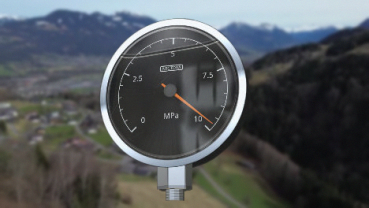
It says 9.75 MPa
